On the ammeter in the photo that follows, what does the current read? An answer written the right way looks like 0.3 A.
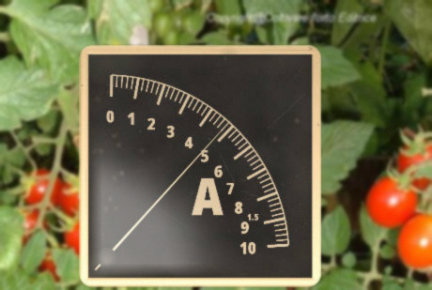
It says 4.8 A
